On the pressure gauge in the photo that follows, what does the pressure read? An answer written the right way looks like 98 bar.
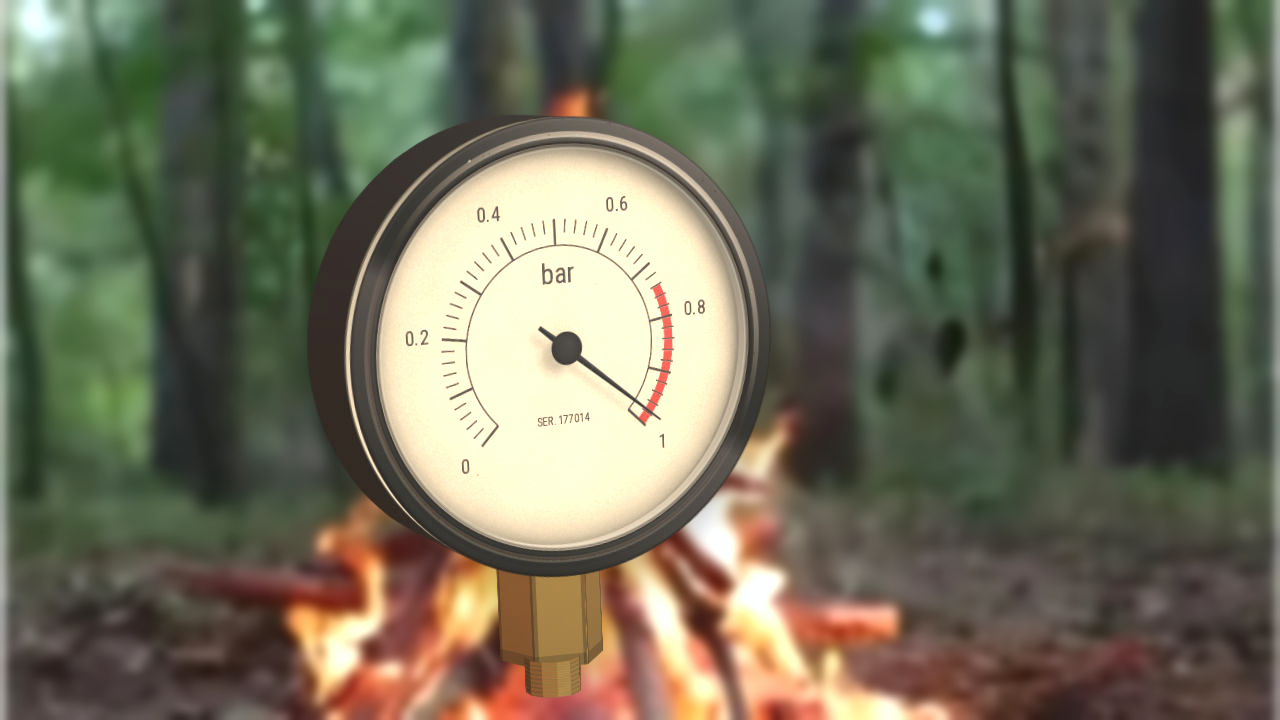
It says 0.98 bar
